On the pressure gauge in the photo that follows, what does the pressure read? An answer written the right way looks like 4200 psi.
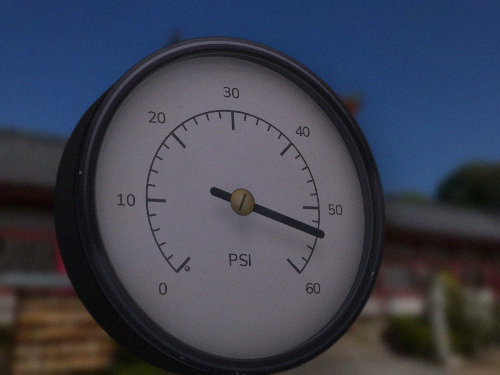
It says 54 psi
